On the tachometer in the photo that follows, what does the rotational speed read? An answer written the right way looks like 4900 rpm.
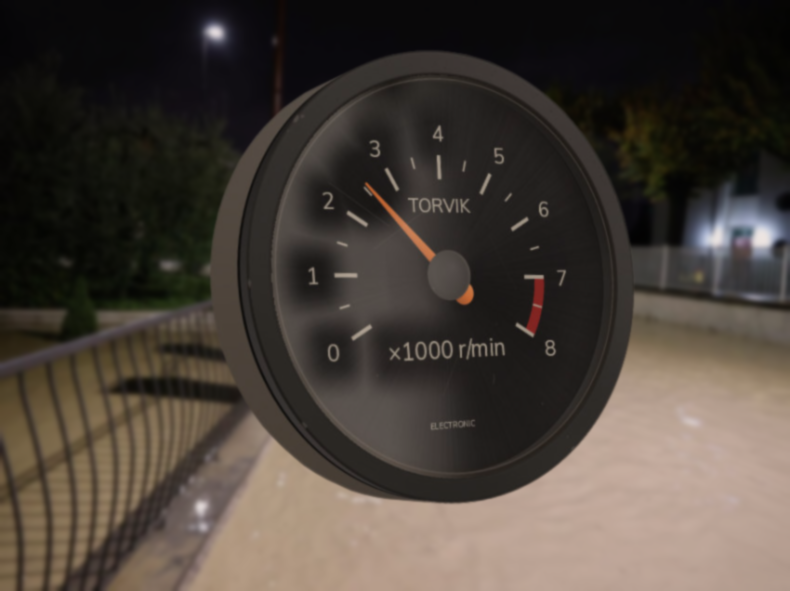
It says 2500 rpm
